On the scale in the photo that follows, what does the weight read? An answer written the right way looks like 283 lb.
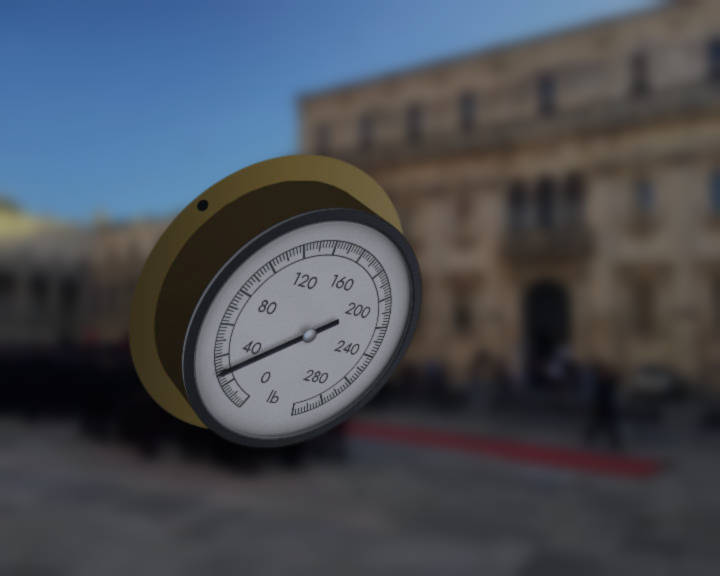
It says 30 lb
